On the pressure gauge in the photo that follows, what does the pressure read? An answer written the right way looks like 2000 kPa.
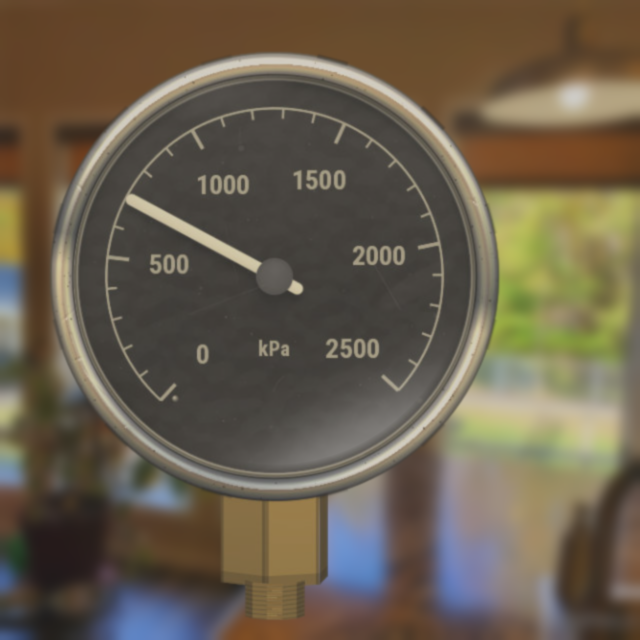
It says 700 kPa
